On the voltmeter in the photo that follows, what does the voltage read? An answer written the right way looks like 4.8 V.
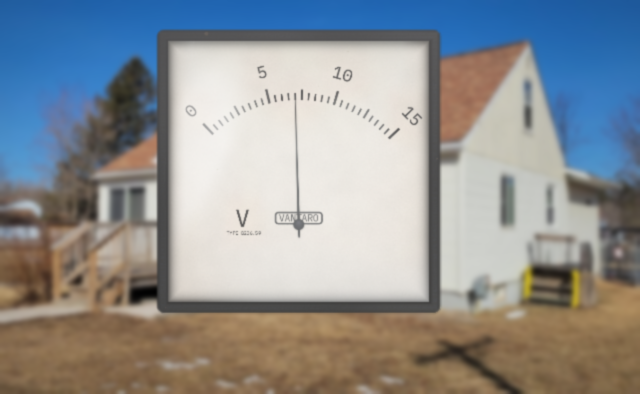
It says 7 V
